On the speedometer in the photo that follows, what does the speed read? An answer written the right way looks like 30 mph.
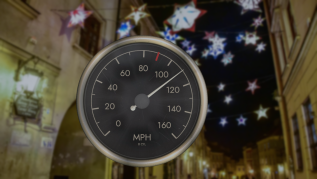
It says 110 mph
